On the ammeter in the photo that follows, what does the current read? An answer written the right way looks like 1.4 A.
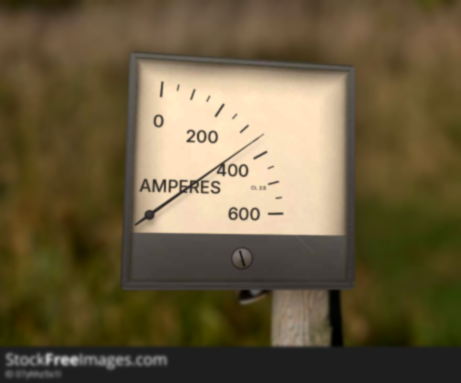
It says 350 A
